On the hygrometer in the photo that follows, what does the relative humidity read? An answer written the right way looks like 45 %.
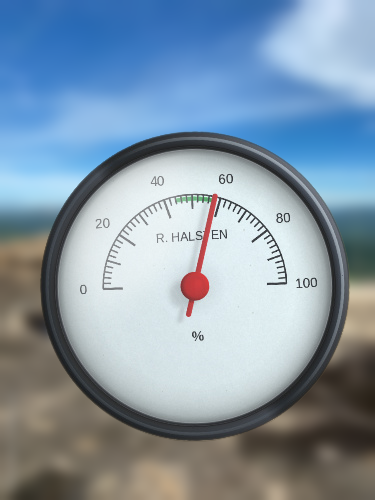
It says 58 %
